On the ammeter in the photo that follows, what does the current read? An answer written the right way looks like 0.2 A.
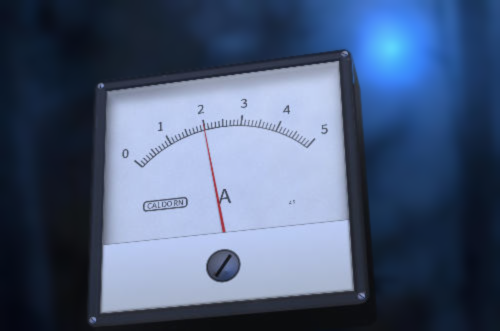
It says 2 A
